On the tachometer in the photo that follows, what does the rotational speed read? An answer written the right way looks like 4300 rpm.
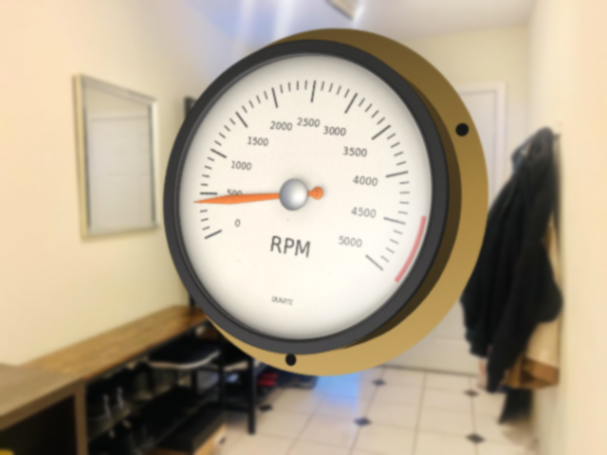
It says 400 rpm
